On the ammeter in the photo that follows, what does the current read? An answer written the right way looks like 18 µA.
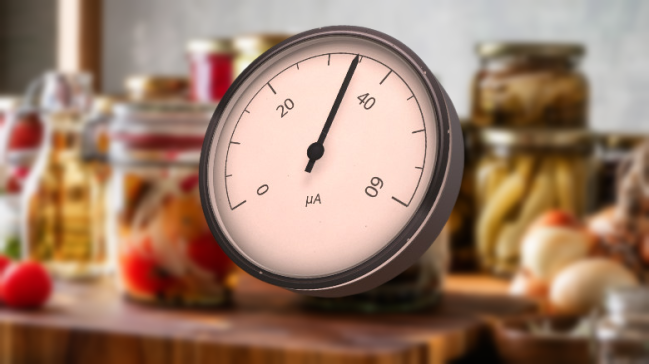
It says 35 µA
